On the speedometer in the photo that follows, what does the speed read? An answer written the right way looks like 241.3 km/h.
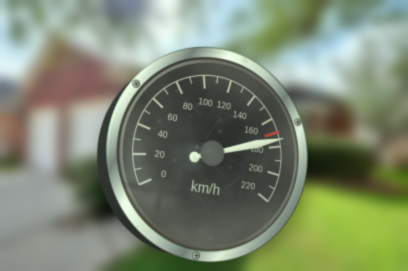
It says 175 km/h
